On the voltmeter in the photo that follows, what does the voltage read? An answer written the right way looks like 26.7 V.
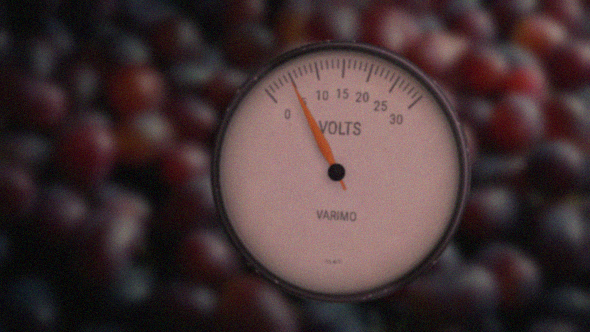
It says 5 V
